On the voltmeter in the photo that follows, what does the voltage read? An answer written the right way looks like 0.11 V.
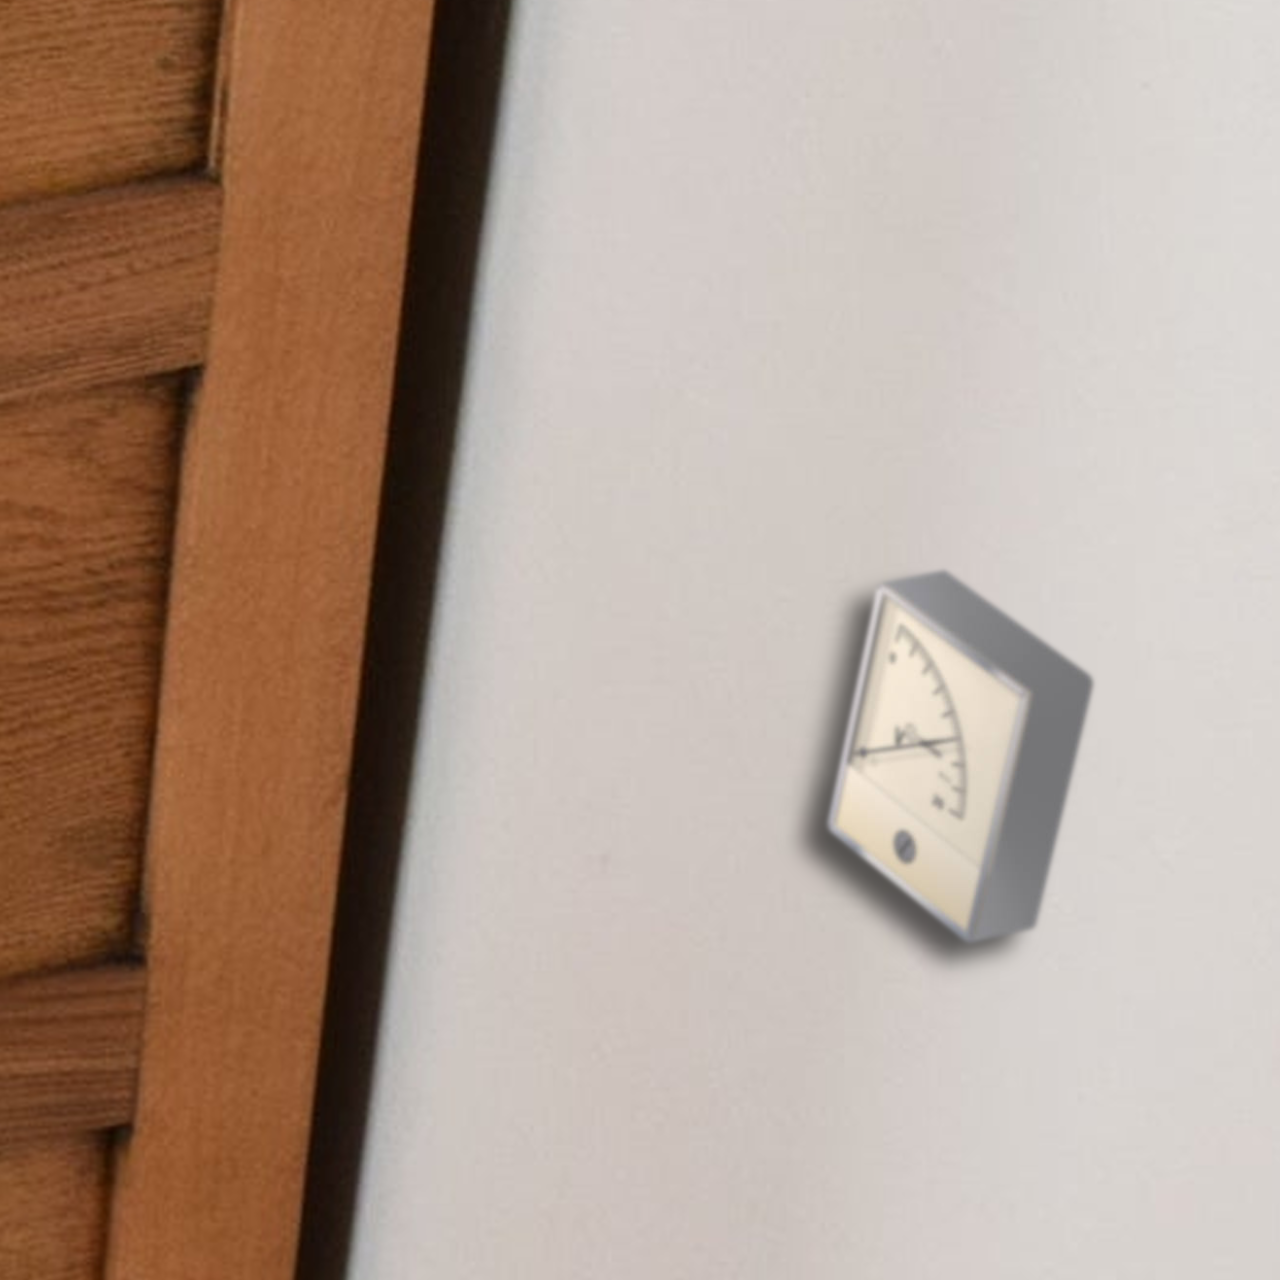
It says 12.5 V
